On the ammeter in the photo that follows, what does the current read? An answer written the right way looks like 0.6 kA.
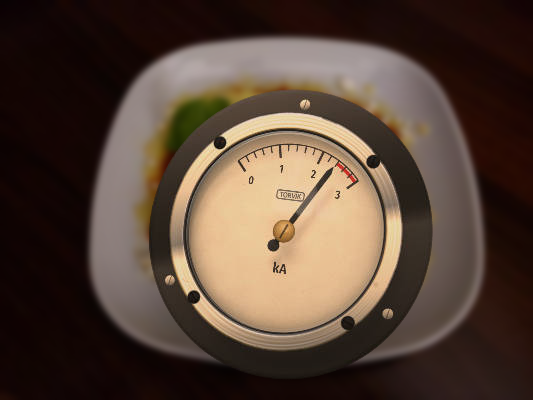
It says 2.4 kA
